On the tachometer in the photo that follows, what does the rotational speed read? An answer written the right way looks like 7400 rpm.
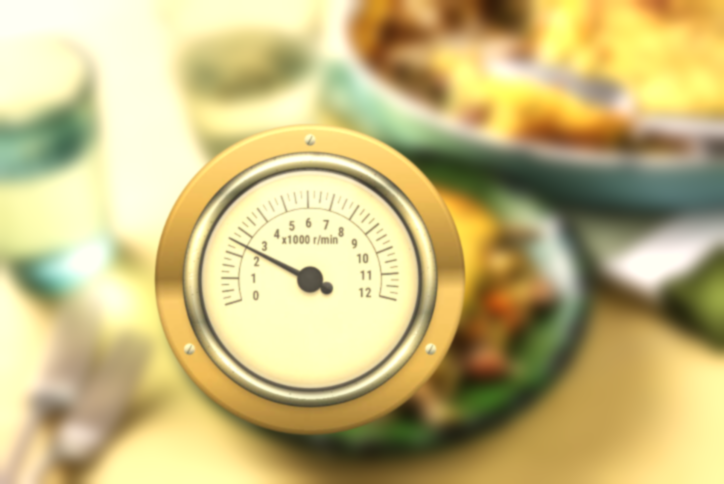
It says 2500 rpm
